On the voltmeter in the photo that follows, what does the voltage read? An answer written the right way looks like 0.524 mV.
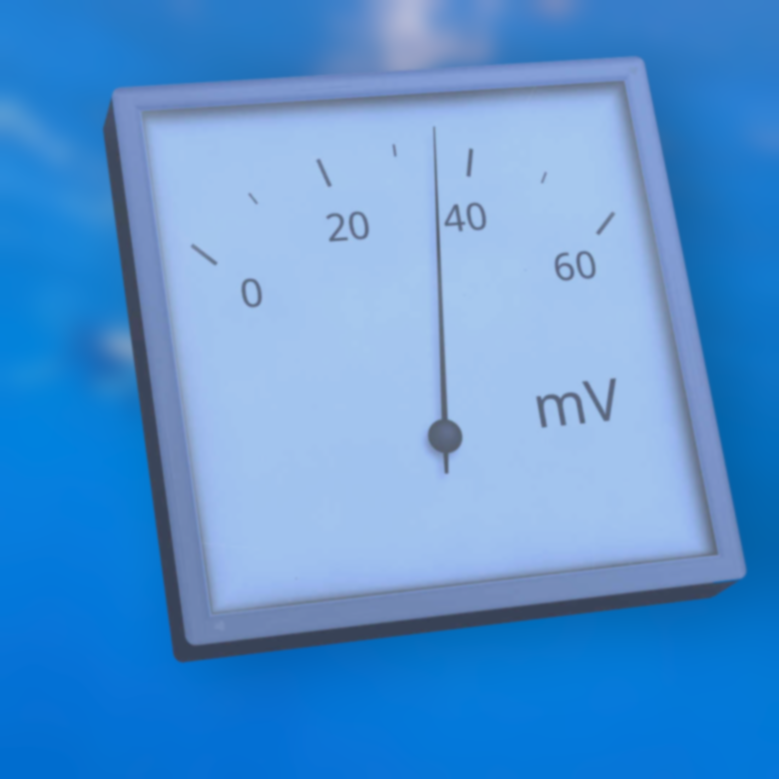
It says 35 mV
